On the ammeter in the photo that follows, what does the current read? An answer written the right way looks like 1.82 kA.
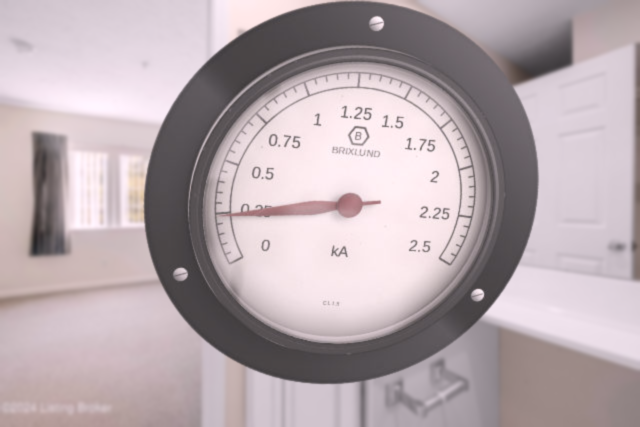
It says 0.25 kA
